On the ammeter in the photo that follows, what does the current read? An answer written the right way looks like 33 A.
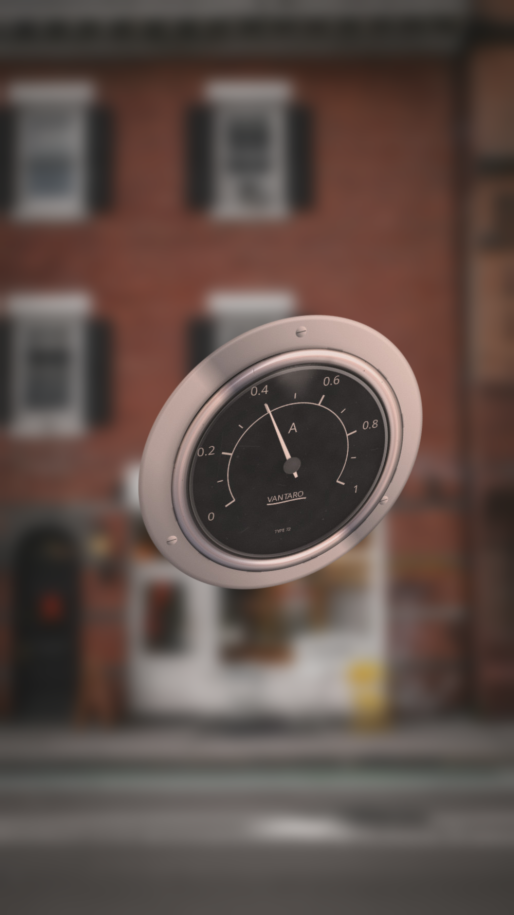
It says 0.4 A
